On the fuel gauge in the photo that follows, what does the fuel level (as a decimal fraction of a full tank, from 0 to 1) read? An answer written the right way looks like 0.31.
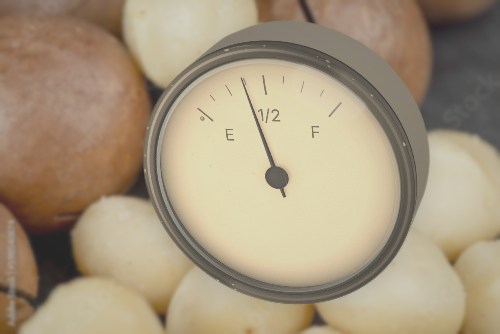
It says 0.375
